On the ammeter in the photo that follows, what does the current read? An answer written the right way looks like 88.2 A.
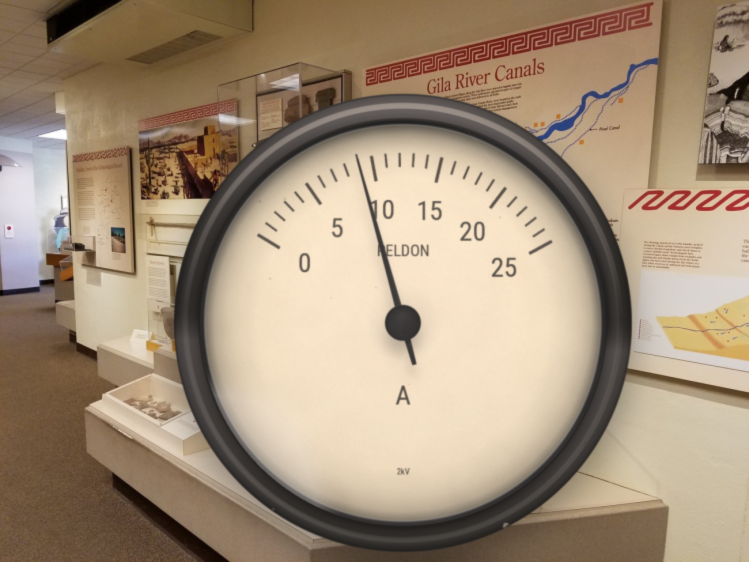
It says 9 A
